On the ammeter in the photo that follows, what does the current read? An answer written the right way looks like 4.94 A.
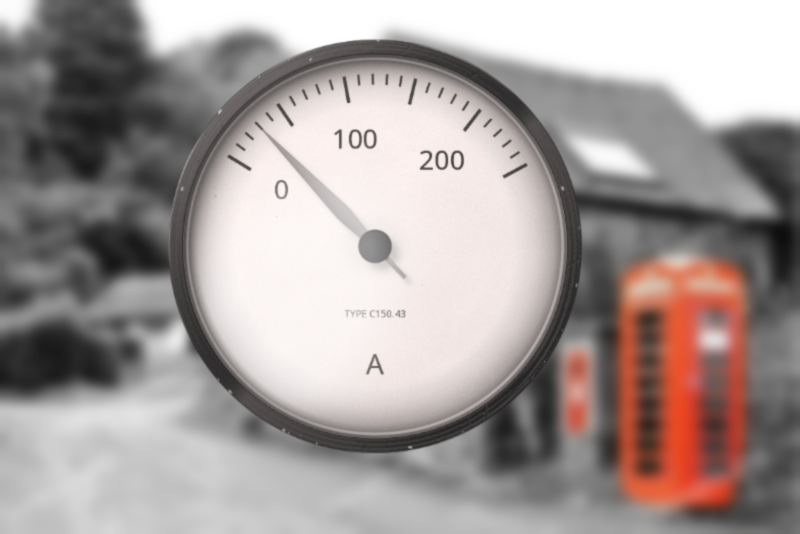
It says 30 A
